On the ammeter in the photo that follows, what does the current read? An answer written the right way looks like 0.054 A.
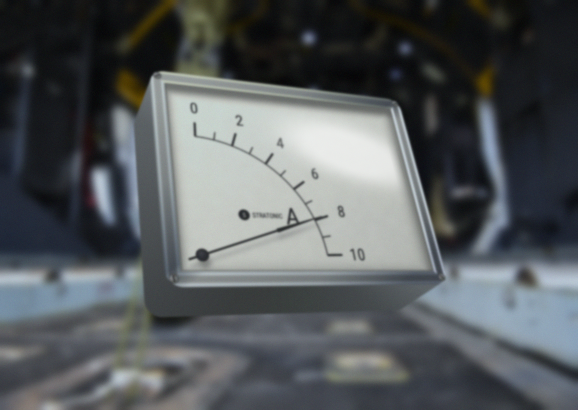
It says 8 A
